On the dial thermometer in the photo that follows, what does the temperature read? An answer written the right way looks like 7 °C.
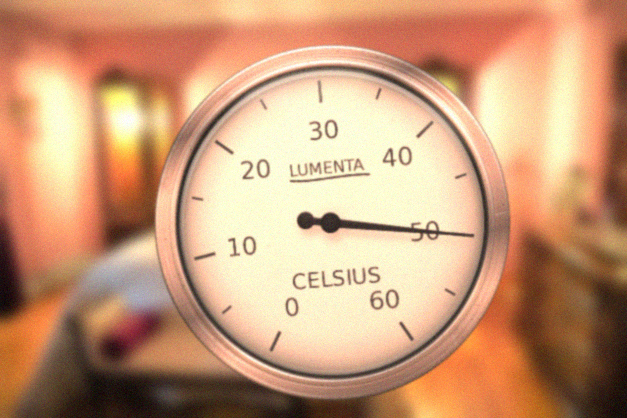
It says 50 °C
